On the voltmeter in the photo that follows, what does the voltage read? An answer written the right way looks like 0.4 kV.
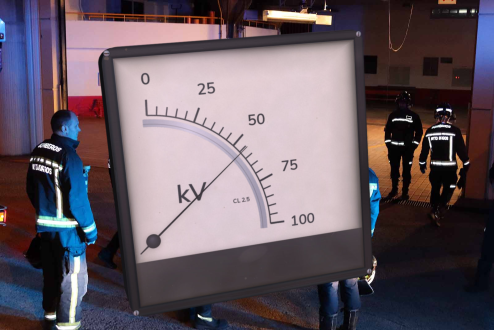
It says 55 kV
